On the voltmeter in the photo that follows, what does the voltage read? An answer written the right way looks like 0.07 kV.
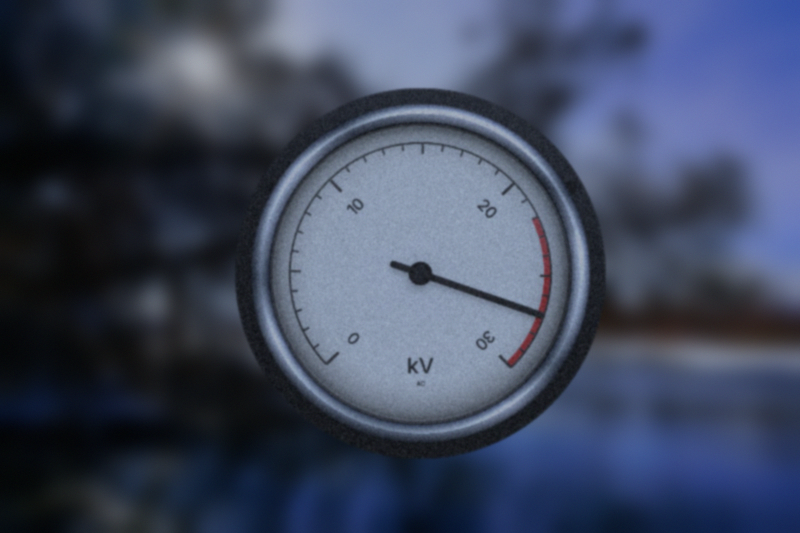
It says 27 kV
